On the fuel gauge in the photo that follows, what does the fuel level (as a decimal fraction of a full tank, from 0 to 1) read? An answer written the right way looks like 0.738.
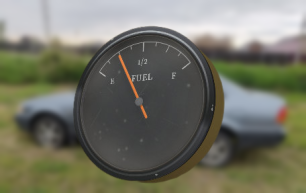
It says 0.25
